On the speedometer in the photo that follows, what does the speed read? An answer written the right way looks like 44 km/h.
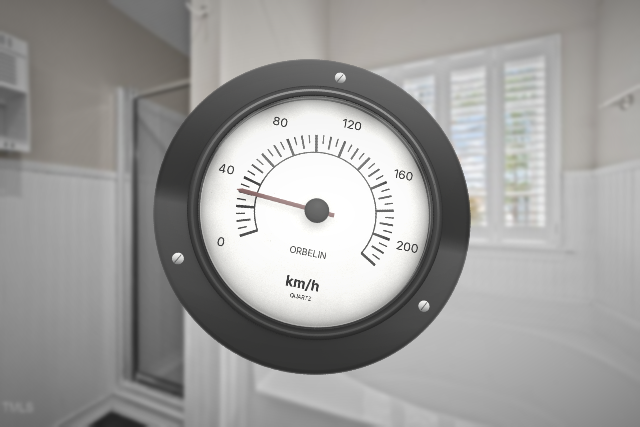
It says 30 km/h
